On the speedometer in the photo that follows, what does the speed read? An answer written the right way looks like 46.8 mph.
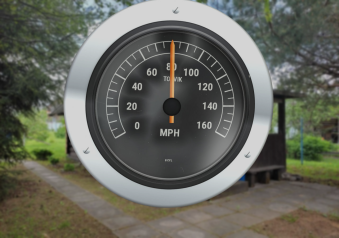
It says 80 mph
